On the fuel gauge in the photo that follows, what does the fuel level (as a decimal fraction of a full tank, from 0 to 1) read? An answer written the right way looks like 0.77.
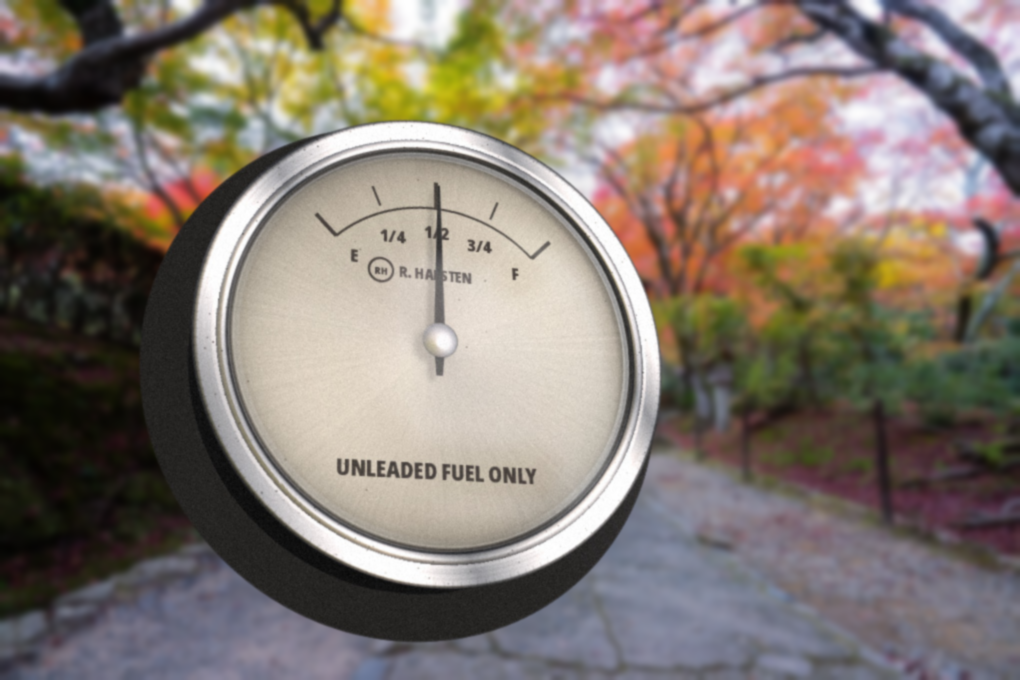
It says 0.5
